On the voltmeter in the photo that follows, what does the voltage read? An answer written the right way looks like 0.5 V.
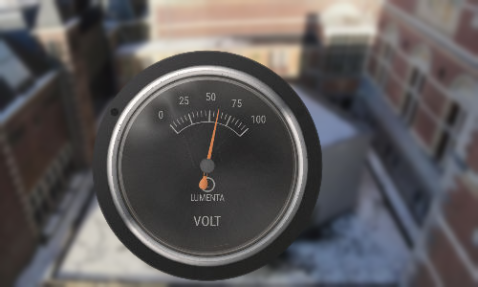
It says 60 V
